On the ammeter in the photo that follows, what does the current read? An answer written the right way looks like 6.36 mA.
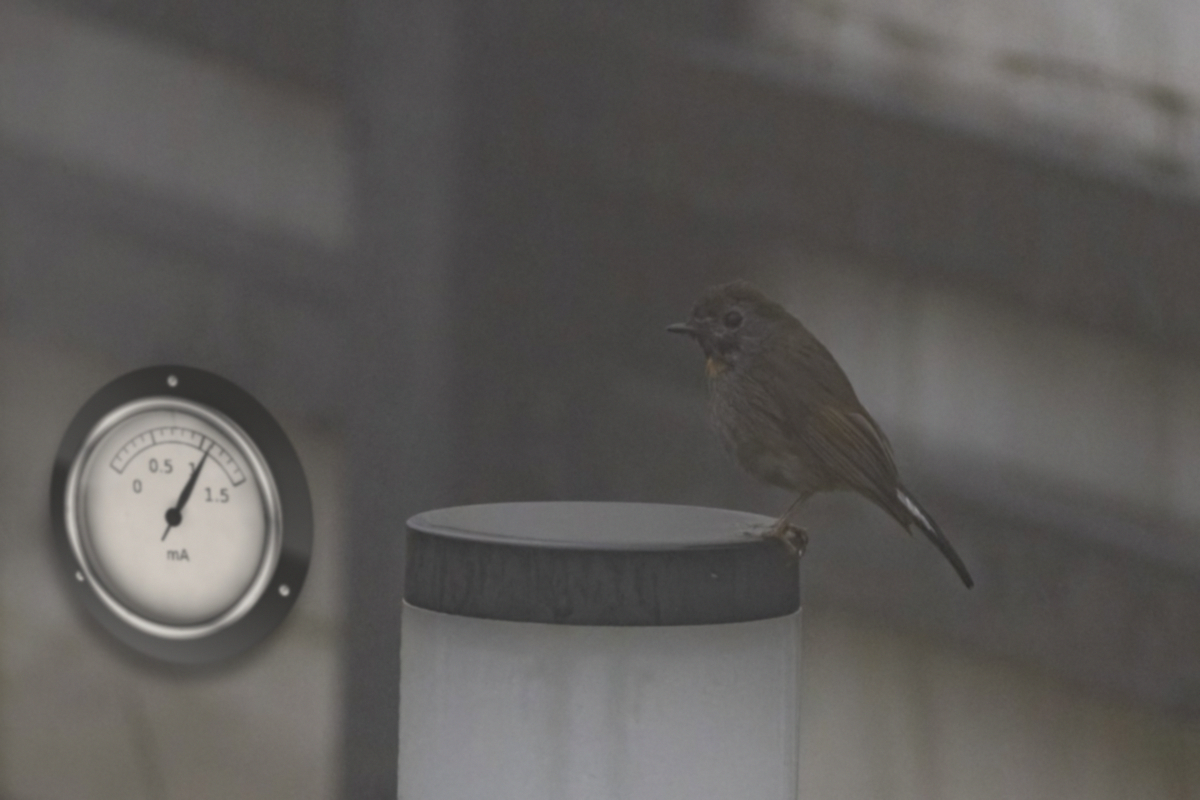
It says 1.1 mA
